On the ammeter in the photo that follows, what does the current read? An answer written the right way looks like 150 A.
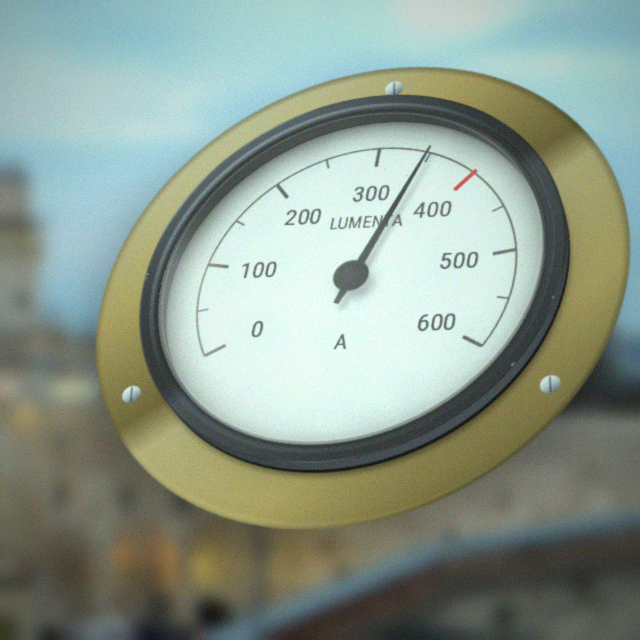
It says 350 A
